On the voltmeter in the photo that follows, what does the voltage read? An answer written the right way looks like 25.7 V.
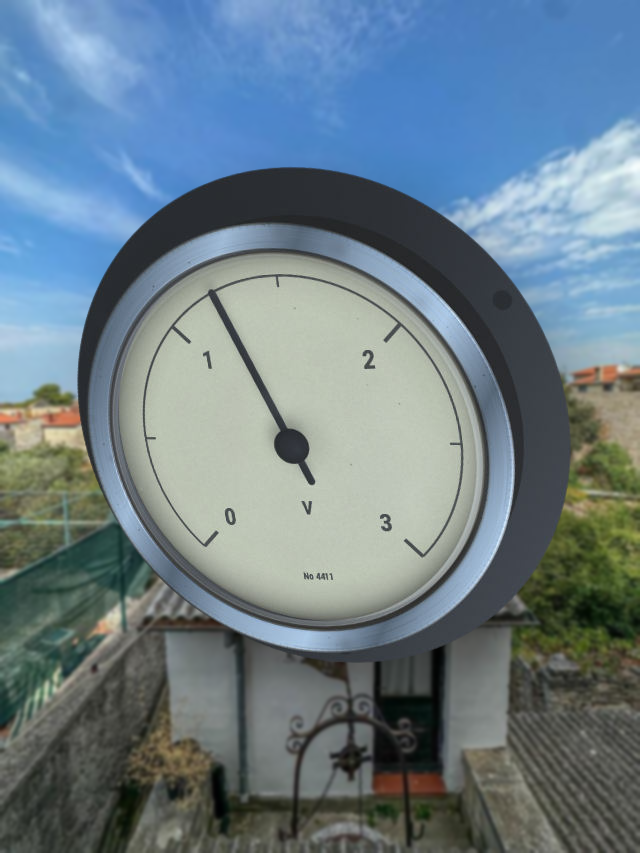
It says 1.25 V
